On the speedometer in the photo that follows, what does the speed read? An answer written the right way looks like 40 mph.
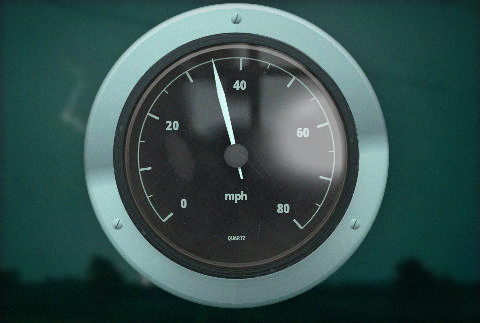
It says 35 mph
